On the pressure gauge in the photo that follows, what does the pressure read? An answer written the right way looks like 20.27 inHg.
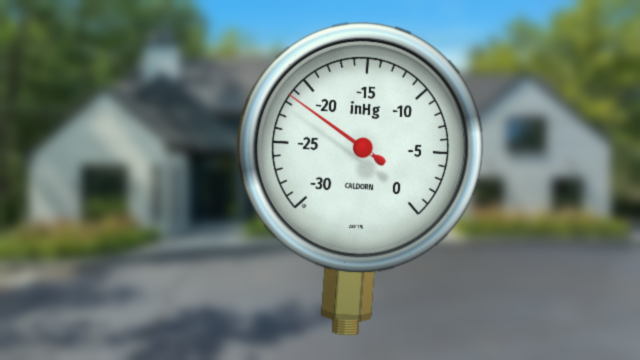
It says -21.5 inHg
